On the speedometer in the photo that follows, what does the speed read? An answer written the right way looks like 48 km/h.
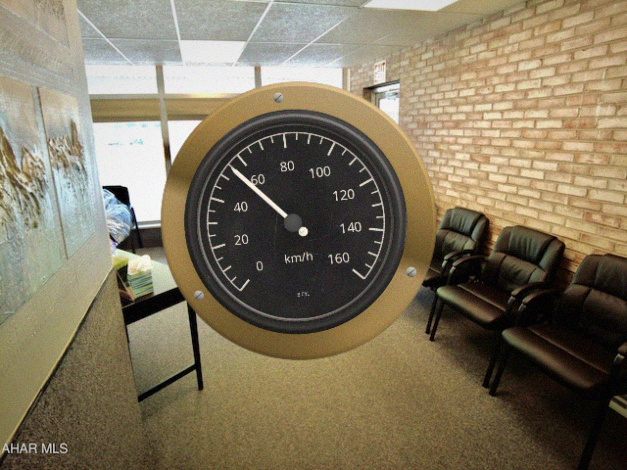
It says 55 km/h
